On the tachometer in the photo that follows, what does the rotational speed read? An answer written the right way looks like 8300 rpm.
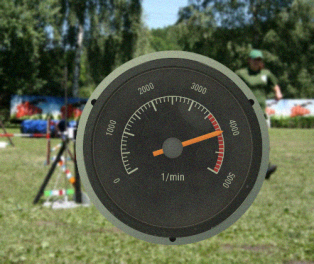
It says 4000 rpm
